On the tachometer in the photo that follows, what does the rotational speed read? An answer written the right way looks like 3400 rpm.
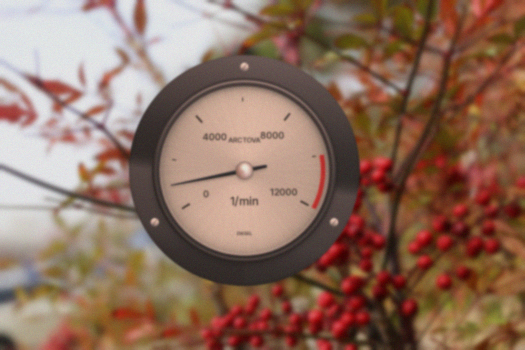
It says 1000 rpm
